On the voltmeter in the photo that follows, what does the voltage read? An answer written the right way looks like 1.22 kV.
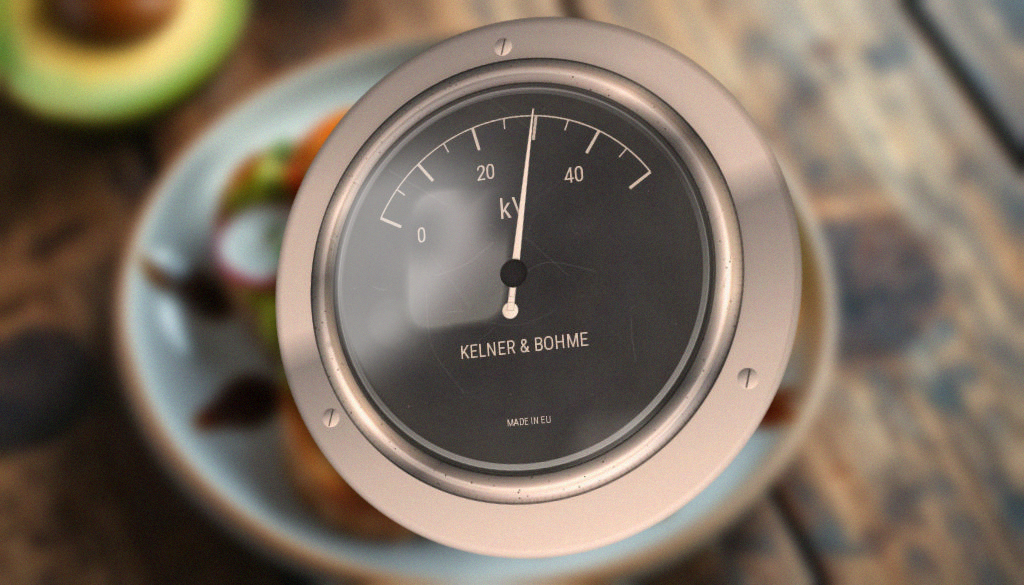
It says 30 kV
